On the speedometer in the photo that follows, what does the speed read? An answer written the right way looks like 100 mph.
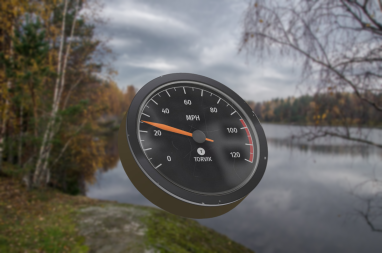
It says 25 mph
